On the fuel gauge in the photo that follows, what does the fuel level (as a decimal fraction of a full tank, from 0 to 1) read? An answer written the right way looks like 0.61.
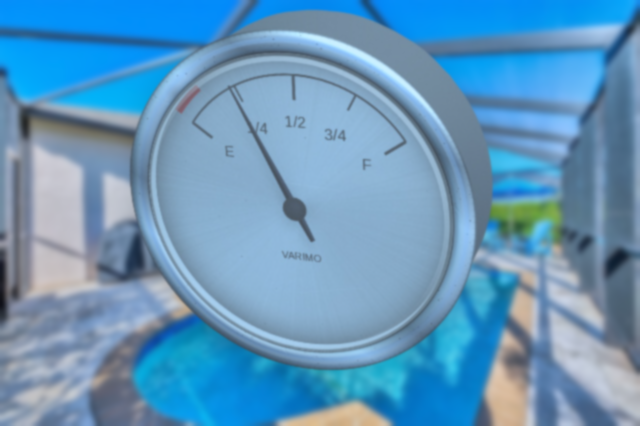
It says 0.25
